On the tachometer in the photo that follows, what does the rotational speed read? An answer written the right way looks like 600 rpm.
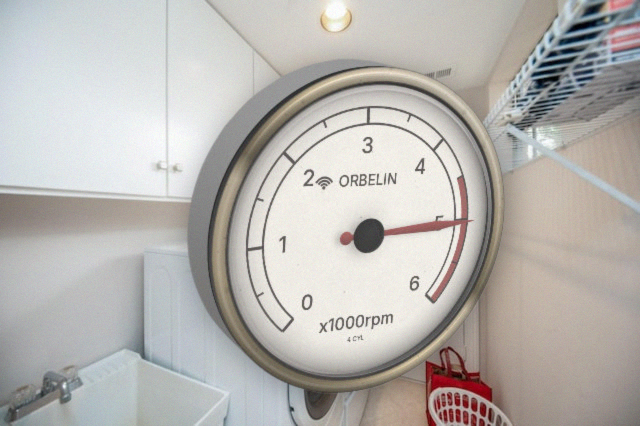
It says 5000 rpm
